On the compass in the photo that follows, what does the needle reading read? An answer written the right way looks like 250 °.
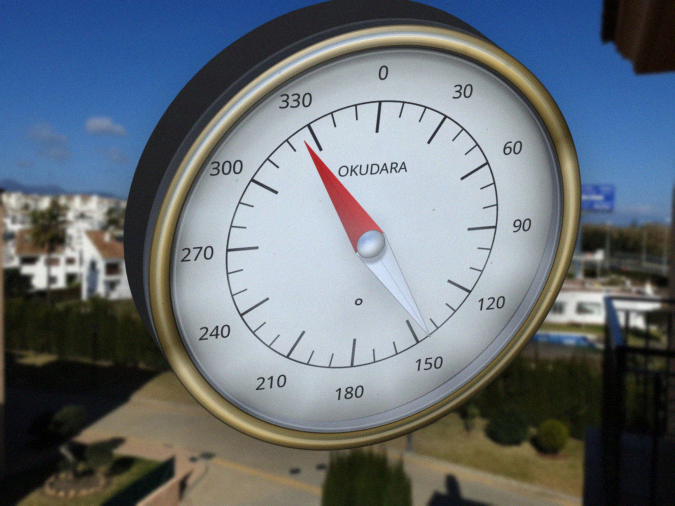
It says 325 °
